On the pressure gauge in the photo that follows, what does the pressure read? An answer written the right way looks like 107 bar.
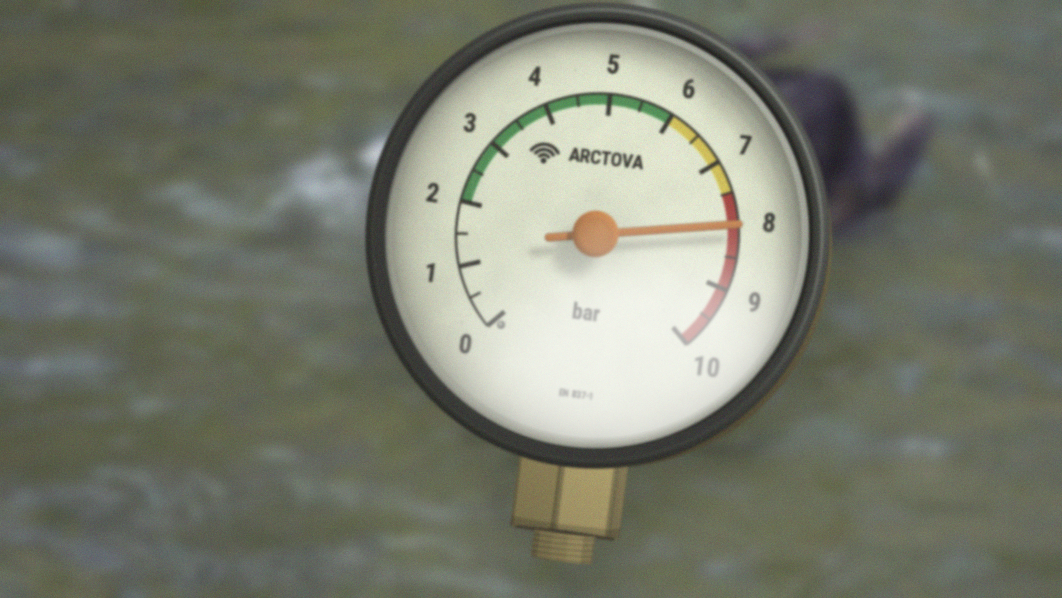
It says 8 bar
